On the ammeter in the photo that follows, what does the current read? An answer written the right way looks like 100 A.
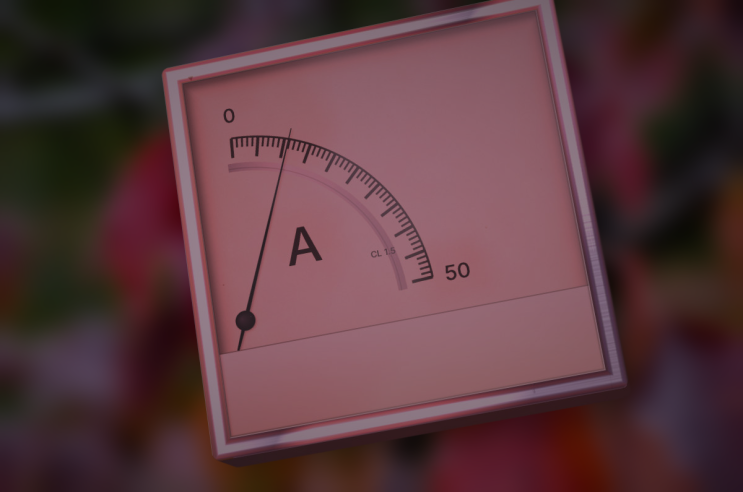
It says 11 A
